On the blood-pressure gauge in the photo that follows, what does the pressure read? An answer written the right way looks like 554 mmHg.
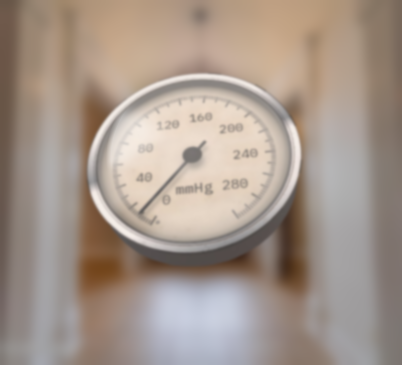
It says 10 mmHg
